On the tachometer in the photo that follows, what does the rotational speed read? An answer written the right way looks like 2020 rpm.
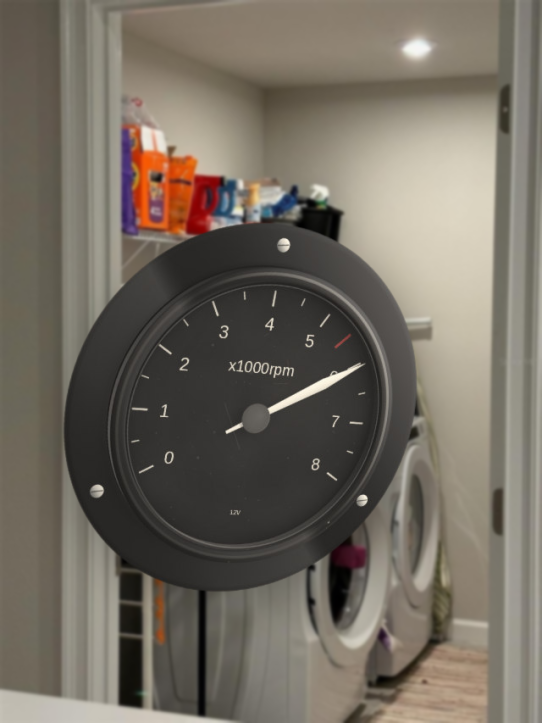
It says 6000 rpm
